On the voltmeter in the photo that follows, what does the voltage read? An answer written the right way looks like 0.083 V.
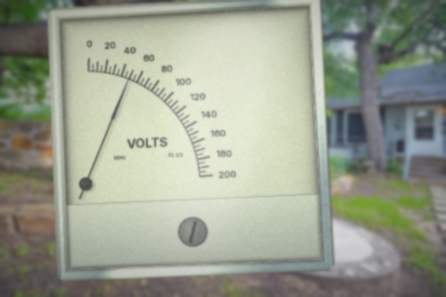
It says 50 V
